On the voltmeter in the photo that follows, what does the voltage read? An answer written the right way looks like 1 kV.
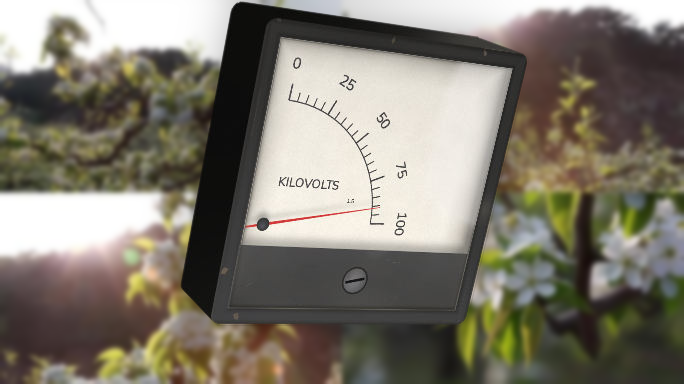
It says 90 kV
